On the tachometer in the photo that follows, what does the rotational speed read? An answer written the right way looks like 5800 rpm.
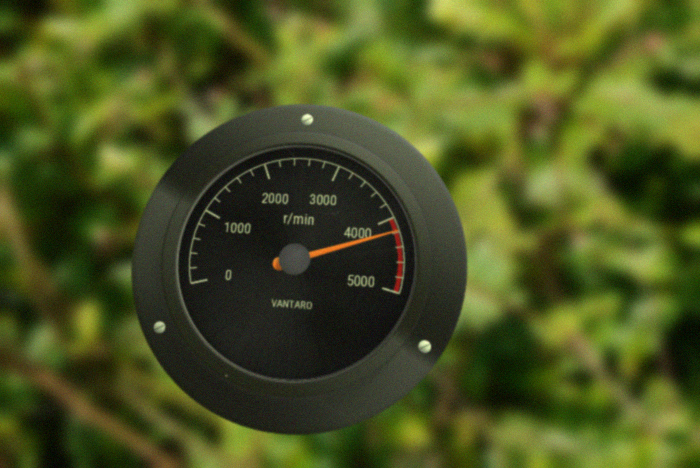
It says 4200 rpm
